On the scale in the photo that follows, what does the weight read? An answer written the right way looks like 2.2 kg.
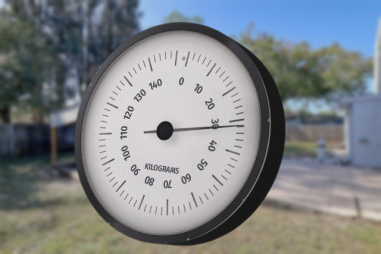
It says 32 kg
